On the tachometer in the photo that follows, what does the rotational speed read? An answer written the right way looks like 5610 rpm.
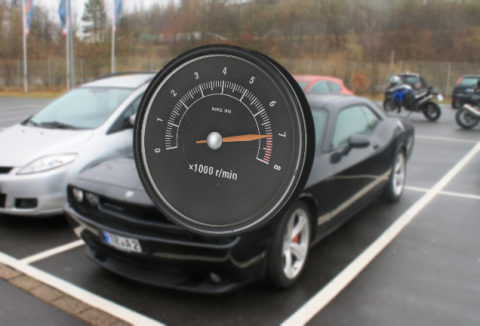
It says 7000 rpm
